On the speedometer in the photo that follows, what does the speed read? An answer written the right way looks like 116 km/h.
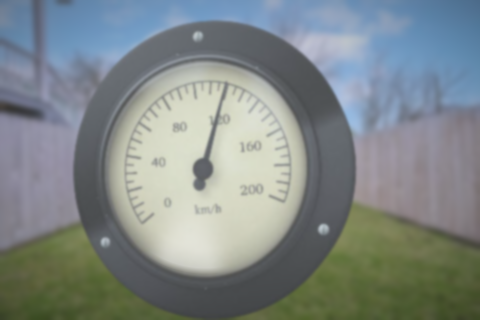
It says 120 km/h
